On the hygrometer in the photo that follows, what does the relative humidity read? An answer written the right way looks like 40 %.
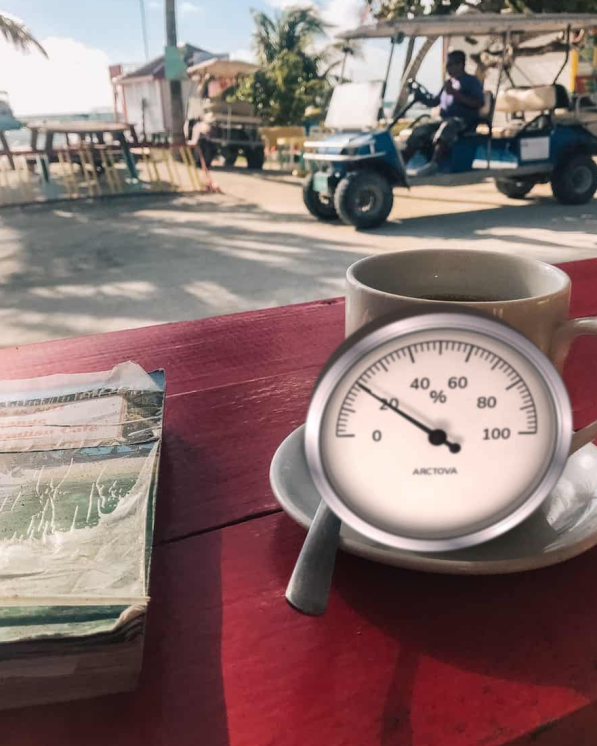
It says 20 %
